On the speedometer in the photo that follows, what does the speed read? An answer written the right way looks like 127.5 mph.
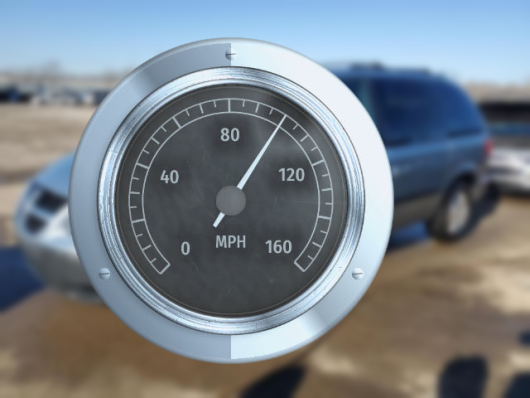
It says 100 mph
